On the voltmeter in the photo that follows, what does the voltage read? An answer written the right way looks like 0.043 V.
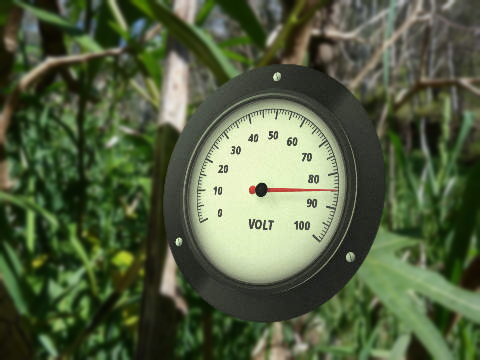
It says 85 V
